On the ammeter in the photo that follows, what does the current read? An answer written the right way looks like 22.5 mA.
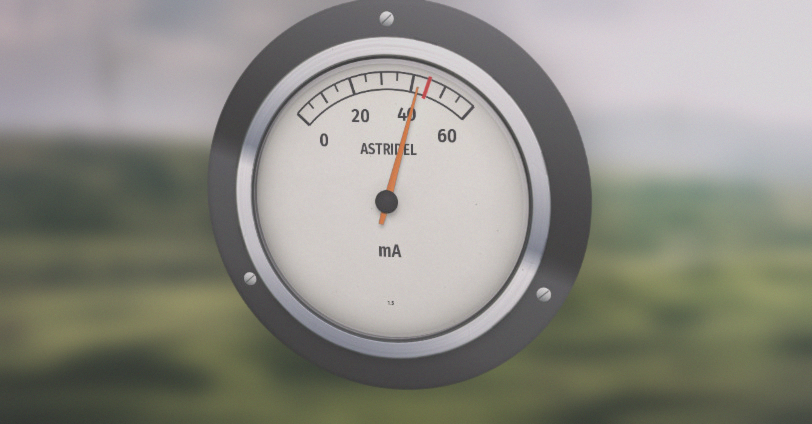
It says 42.5 mA
